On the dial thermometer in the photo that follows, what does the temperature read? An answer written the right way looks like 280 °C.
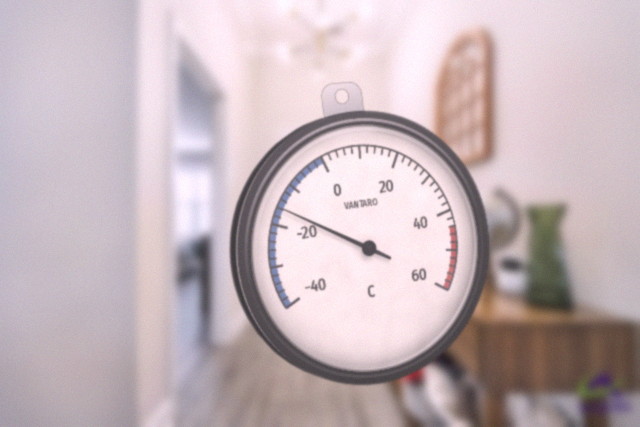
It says -16 °C
